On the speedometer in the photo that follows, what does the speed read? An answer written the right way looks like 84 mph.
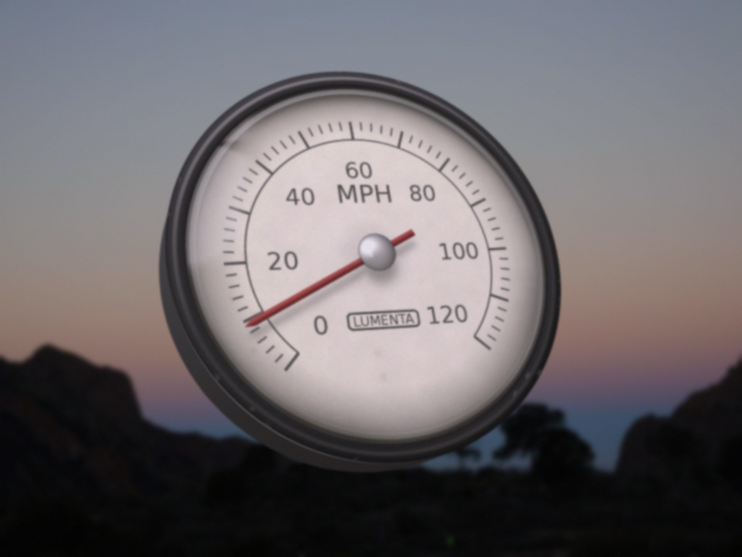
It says 9 mph
